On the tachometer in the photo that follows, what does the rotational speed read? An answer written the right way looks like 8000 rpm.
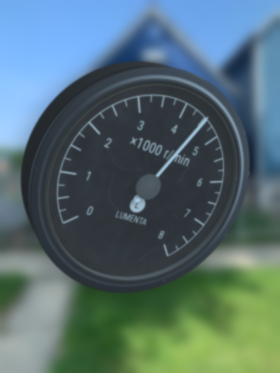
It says 4500 rpm
